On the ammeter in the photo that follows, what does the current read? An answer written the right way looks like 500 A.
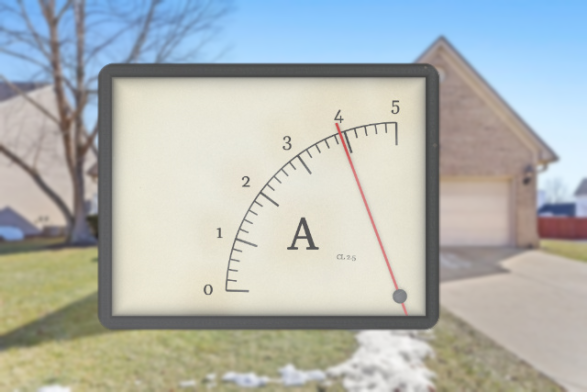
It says 3.9 A
